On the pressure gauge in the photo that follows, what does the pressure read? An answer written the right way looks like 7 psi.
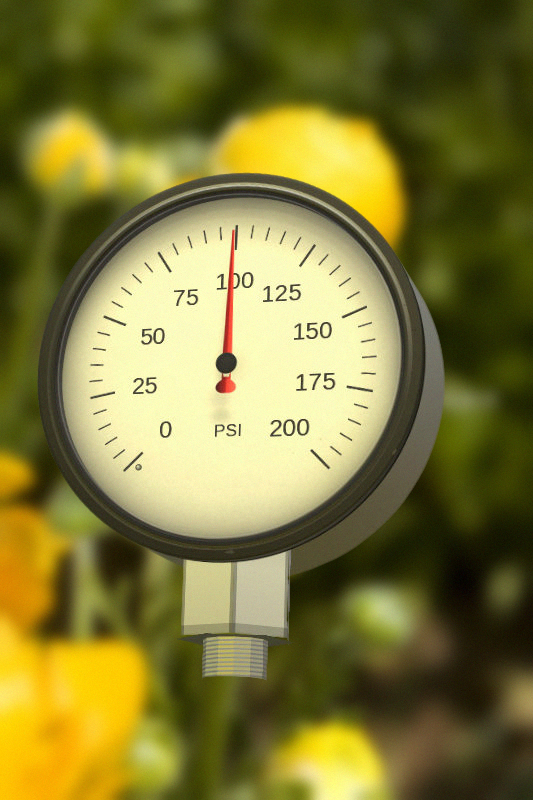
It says 100 psi
